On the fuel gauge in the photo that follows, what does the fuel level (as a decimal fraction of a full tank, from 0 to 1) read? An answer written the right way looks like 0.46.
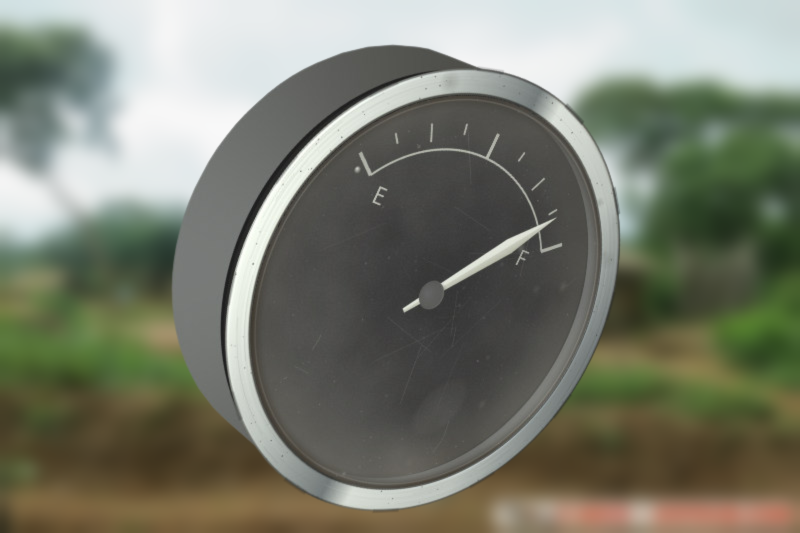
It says 0.875
